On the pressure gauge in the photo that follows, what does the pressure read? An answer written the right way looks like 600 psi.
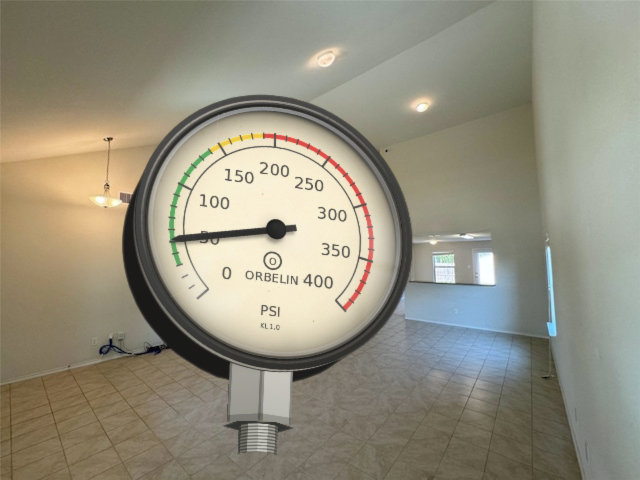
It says 50 psi
